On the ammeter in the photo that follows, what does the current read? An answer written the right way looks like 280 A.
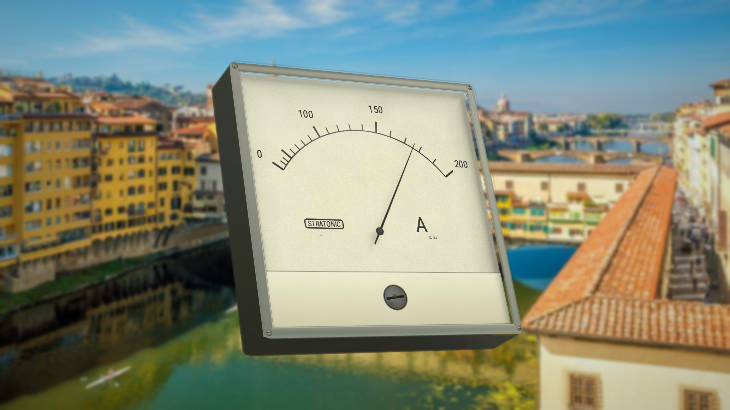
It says 175 A
